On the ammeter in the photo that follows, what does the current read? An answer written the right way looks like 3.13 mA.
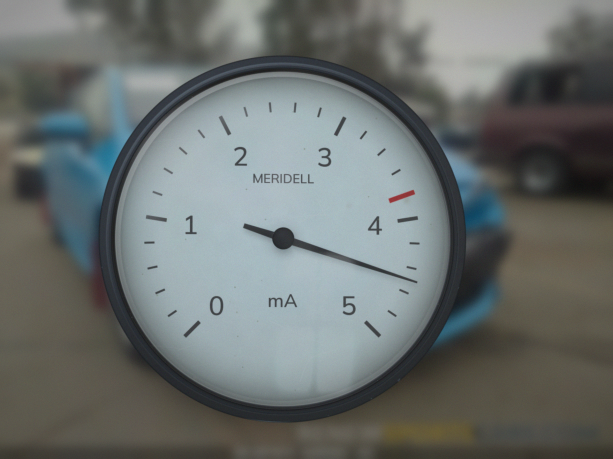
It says 4.5 mA
